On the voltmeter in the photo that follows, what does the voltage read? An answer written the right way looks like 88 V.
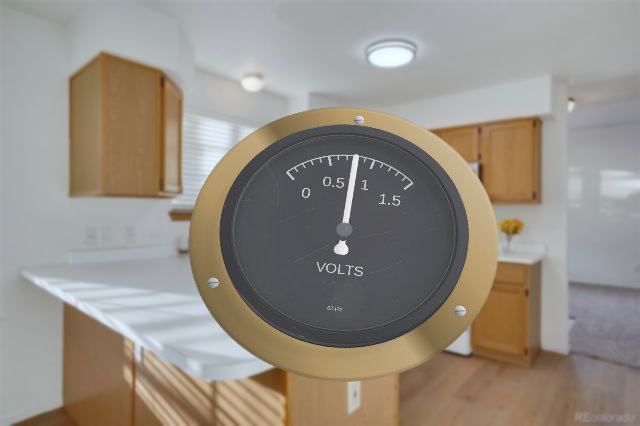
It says 0.8 V
